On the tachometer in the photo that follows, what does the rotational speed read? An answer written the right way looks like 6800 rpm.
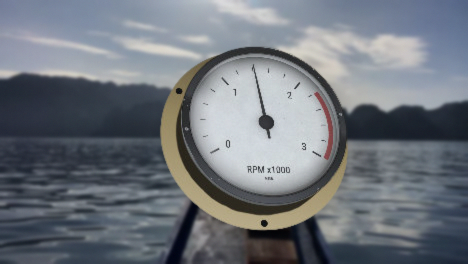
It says 1400 rpm
